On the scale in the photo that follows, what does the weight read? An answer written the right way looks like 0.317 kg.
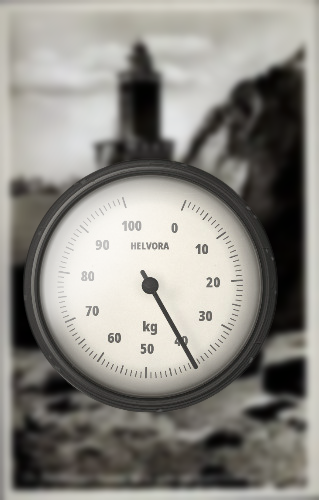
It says 40 kg
